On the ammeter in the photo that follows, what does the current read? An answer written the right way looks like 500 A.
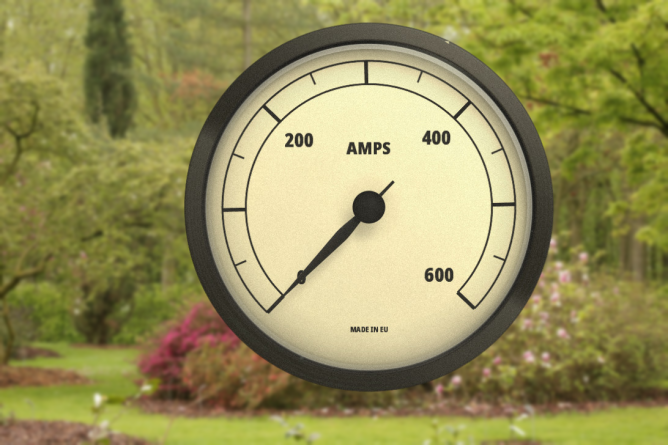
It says 0 A
